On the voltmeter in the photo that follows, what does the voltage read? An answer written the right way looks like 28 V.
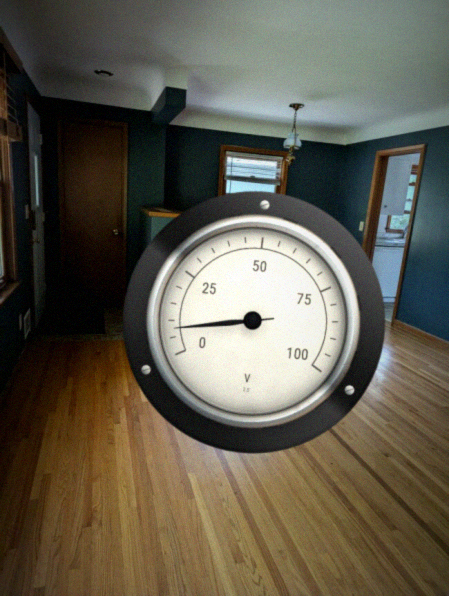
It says 7.5 V
